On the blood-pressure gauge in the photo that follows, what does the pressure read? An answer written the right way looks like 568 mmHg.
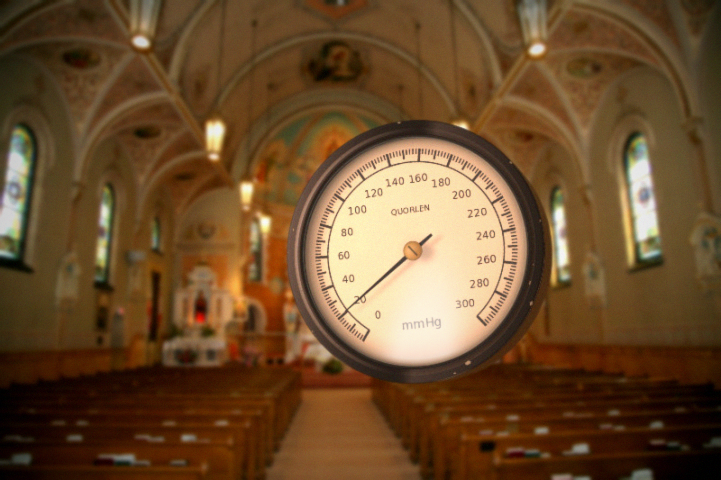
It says 20 mmHg
